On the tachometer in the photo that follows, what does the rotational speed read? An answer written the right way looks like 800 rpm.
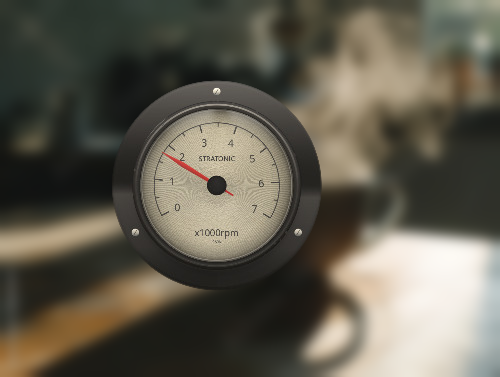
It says 1750 rpm
